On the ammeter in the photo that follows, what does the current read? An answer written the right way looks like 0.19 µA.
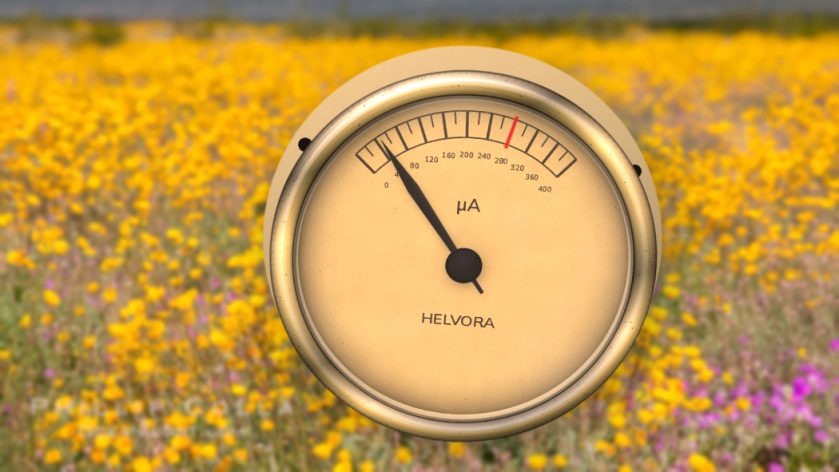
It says 50 µA
